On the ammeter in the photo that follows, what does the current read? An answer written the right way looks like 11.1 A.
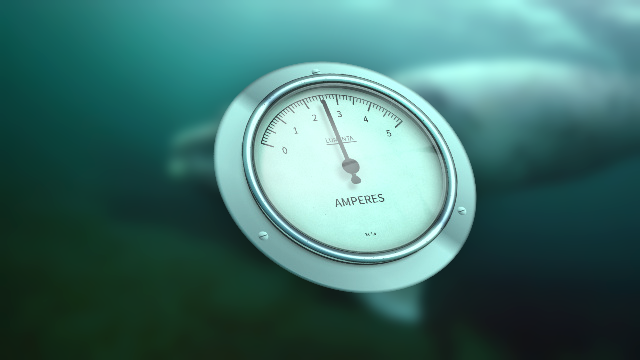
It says 2.5 A
